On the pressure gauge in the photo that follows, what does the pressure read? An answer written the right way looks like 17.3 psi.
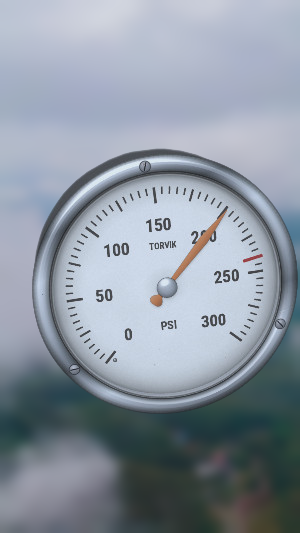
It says 200 psi
